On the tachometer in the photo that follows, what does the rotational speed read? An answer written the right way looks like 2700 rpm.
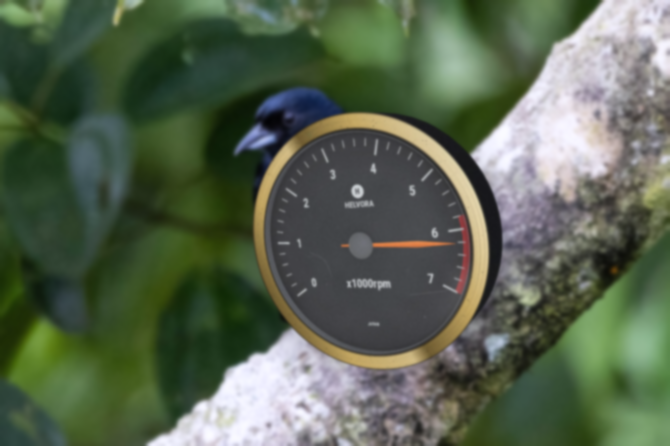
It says 6200 rpm
